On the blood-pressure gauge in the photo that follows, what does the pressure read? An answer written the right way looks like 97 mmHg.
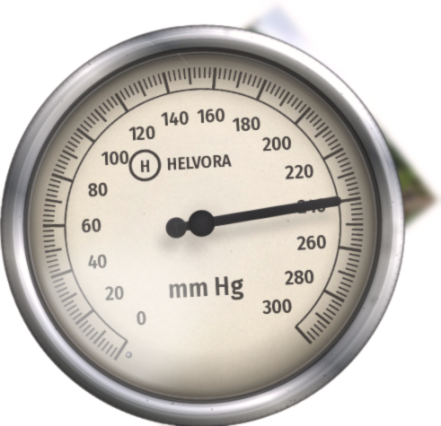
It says 240 mmHg
